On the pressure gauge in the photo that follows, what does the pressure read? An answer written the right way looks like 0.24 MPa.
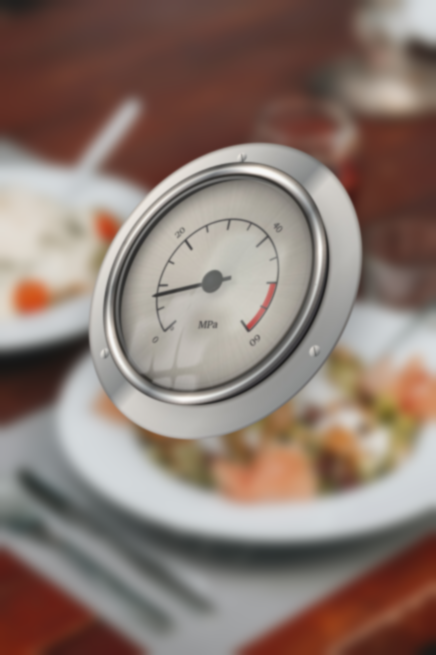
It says 7.5 MPa
